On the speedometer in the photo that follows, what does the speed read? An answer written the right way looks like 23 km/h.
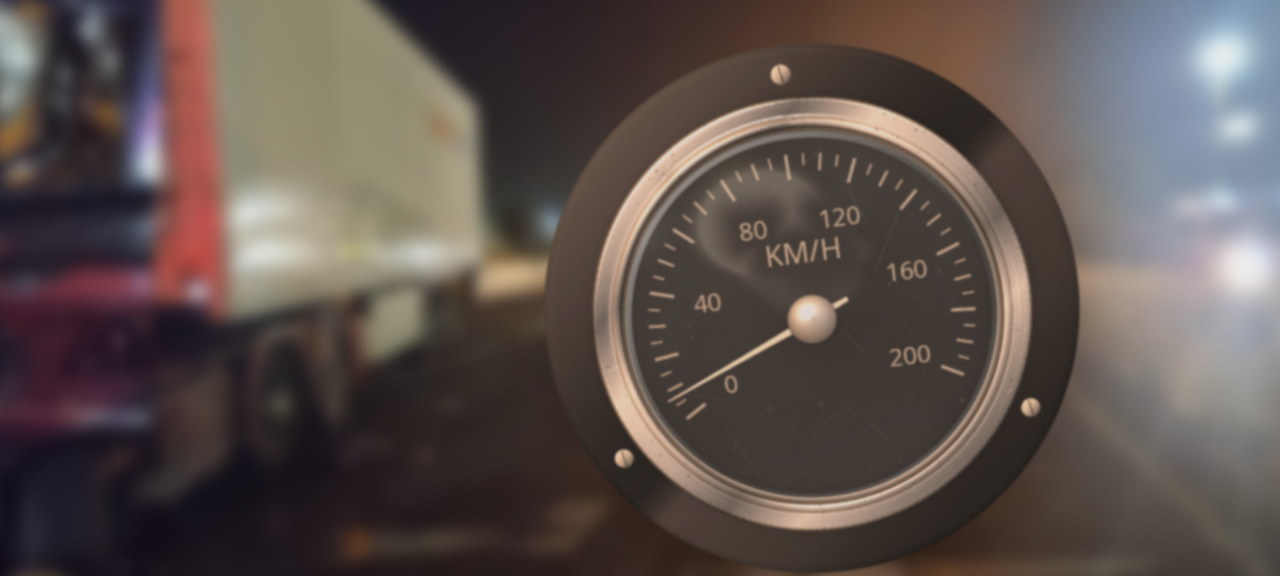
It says 7.5 km/h
